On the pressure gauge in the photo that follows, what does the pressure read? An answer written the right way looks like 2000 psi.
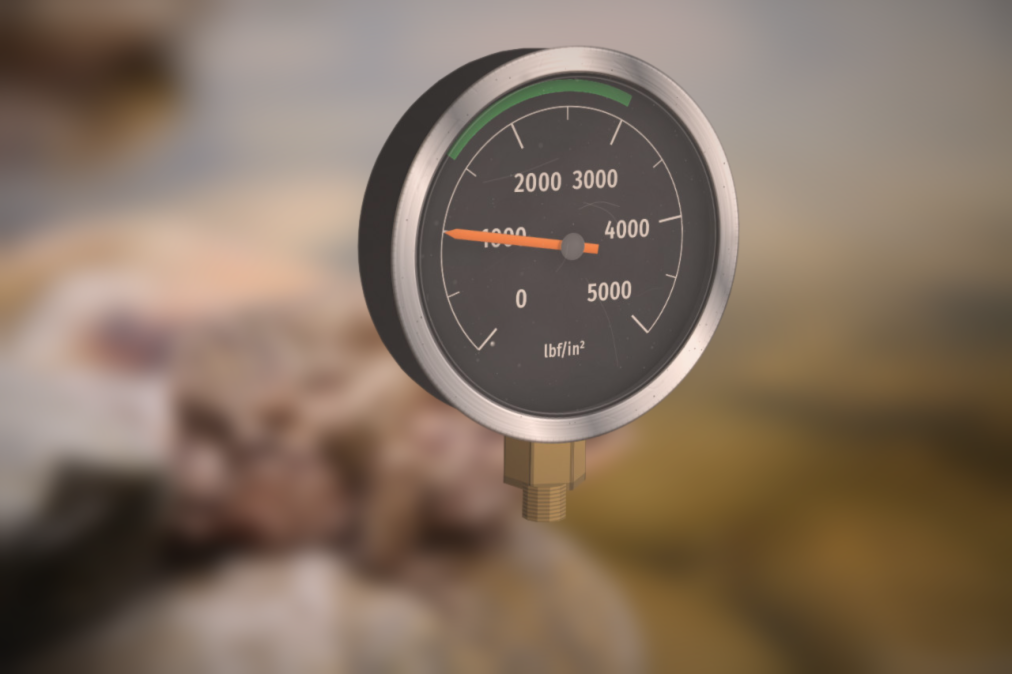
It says 1000 psi
